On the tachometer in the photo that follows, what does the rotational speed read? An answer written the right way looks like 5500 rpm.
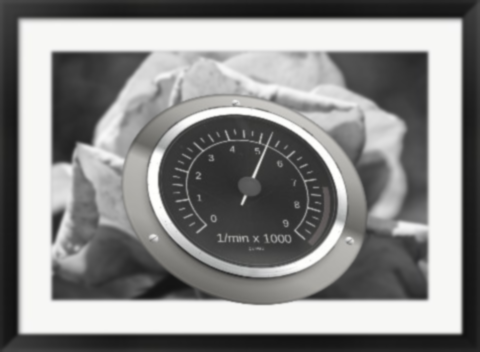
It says 5250 rpm
